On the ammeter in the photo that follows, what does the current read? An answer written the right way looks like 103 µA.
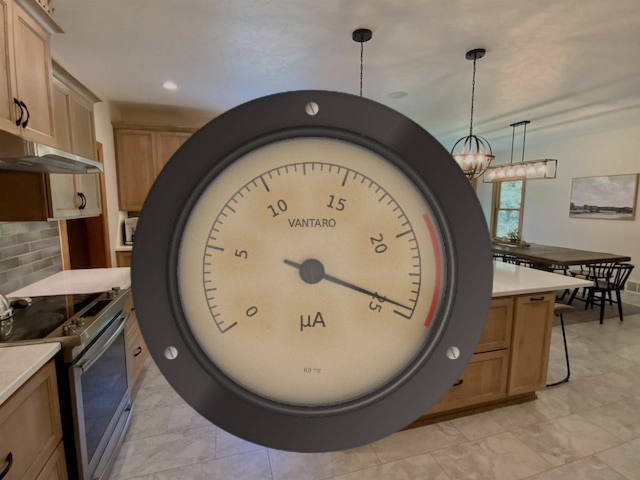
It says 24.5 µA
